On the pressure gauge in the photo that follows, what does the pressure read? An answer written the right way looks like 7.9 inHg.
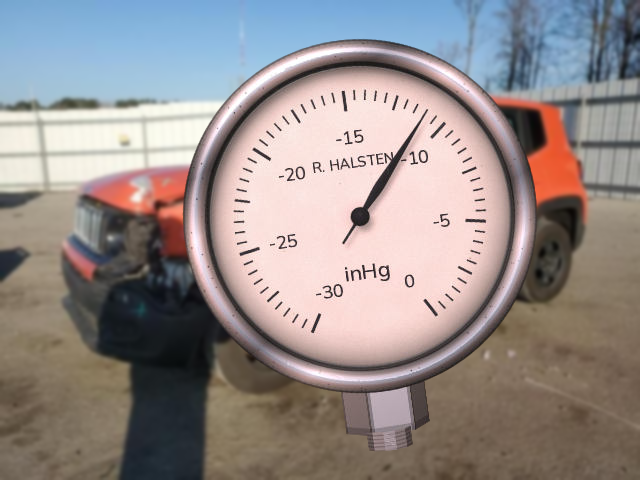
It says -11 inHg
